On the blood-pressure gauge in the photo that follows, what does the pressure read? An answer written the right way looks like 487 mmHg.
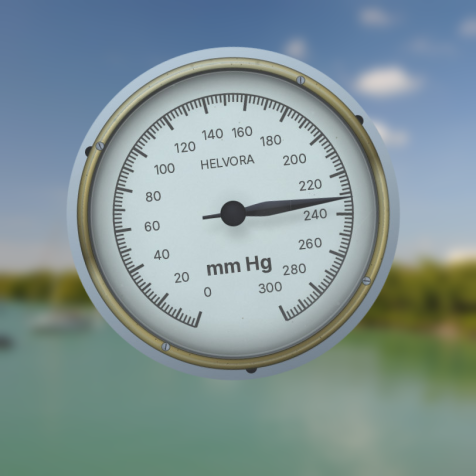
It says 232 mmHg
